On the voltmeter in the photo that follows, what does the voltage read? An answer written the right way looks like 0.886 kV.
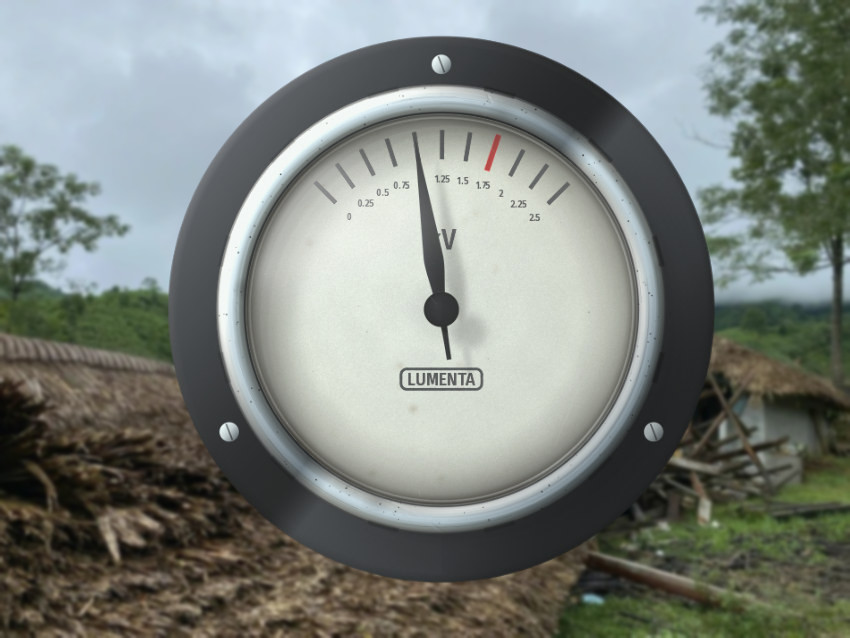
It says 1 kV
